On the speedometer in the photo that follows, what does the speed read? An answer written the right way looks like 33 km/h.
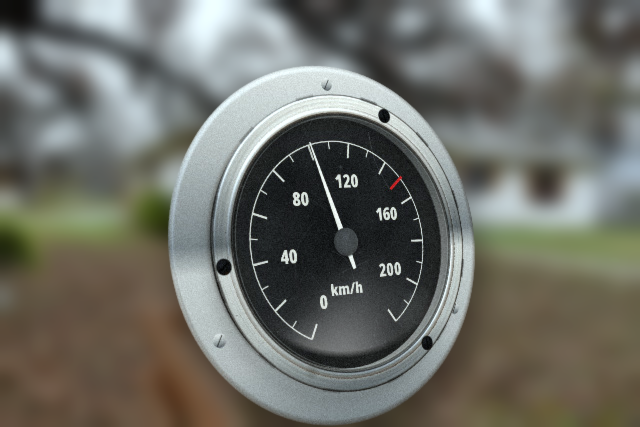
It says 100 km/h
